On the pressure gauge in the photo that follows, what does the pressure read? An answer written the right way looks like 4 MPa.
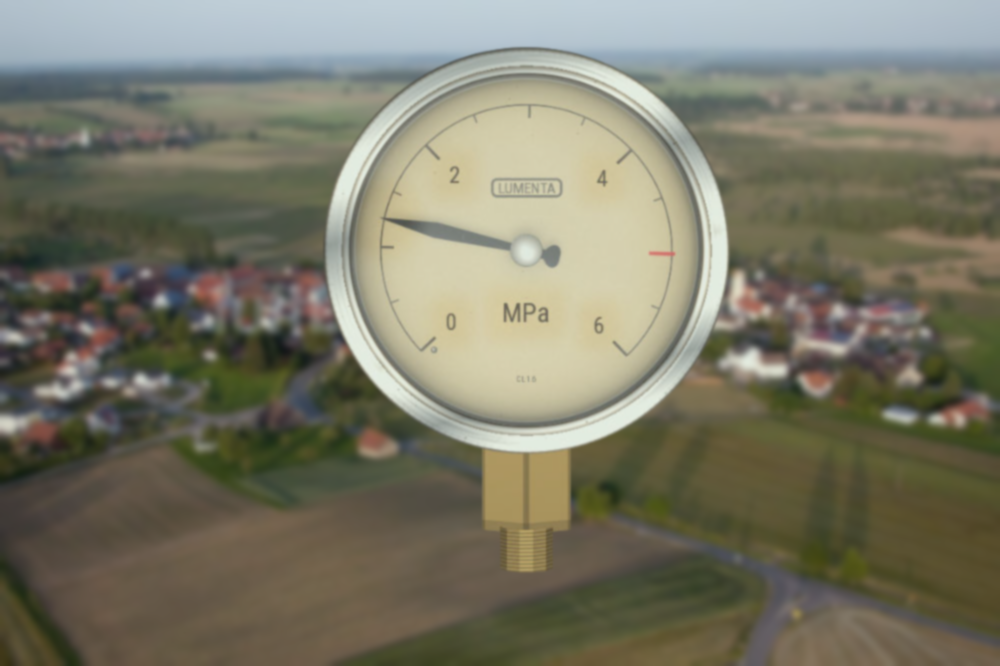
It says 1.25 MPa
